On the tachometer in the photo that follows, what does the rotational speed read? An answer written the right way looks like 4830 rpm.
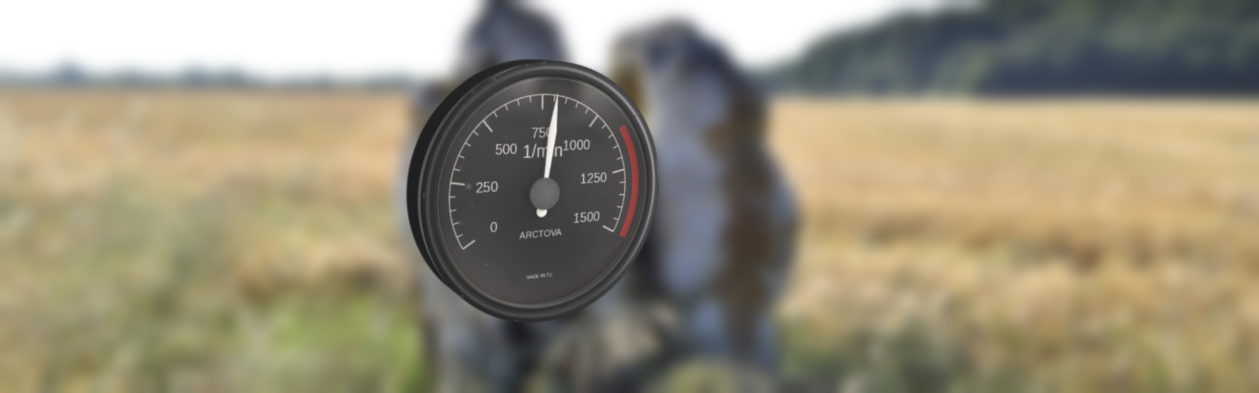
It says 800 rpm
